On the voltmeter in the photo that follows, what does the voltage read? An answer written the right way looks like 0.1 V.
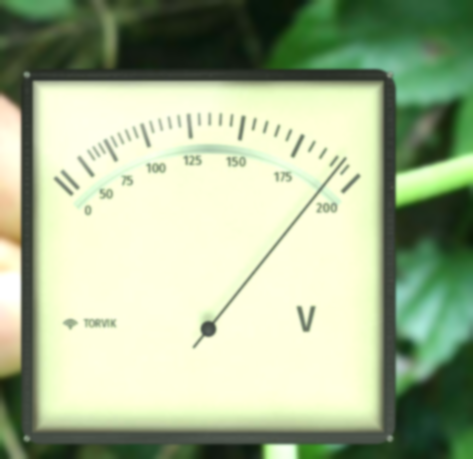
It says 192.5 V
